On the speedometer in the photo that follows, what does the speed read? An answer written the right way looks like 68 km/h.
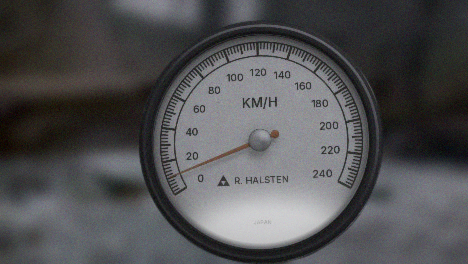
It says 10 km/h
